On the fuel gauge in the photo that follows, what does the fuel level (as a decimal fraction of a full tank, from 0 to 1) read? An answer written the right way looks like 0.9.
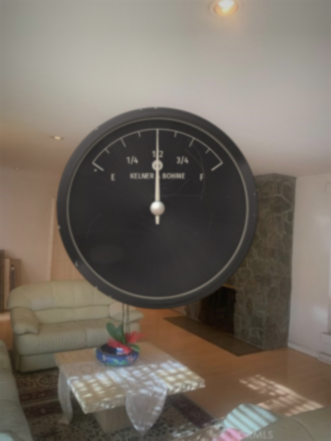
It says 0.5
